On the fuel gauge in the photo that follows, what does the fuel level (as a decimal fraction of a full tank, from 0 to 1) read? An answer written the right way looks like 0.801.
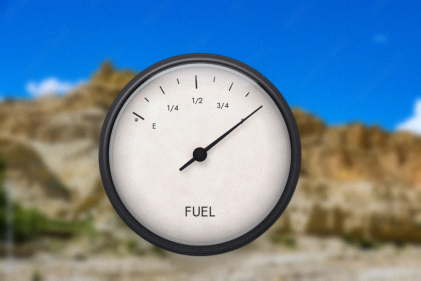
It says 1
